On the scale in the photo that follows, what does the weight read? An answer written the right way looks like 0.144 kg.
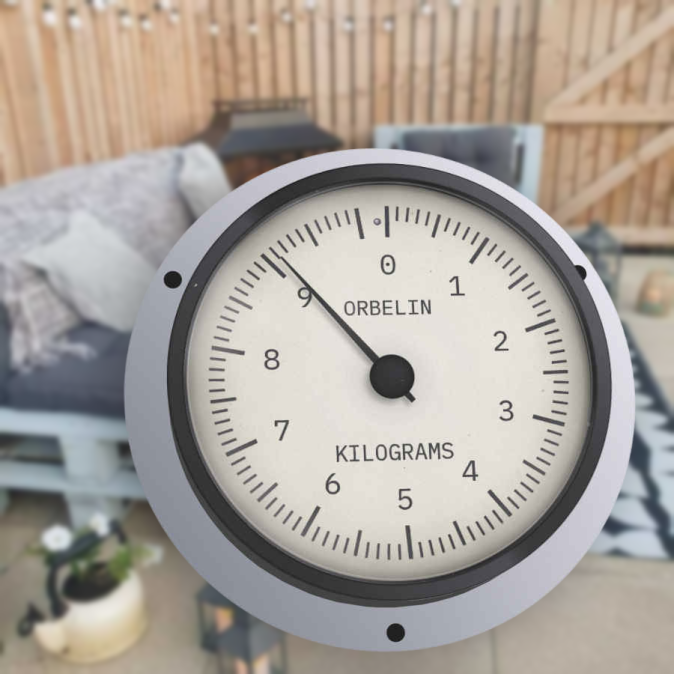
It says 9.1 kg
